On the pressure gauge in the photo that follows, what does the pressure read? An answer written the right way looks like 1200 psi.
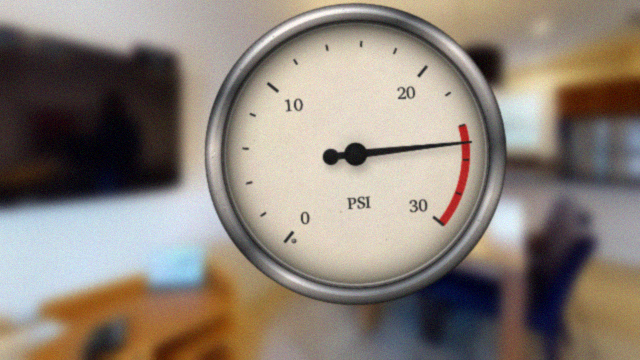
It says 25 psi
